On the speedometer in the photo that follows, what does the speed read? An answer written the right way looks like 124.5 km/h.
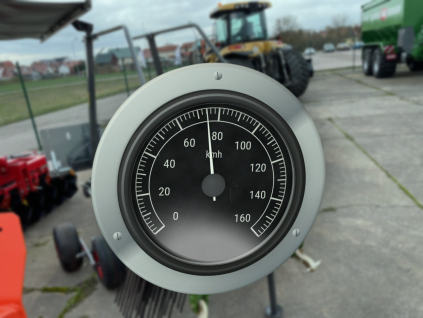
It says 74 km/h
